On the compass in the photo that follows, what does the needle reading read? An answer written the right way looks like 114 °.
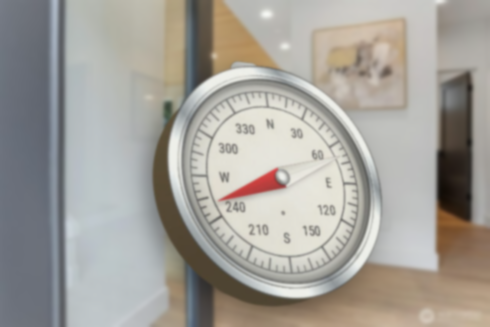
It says 250 °
